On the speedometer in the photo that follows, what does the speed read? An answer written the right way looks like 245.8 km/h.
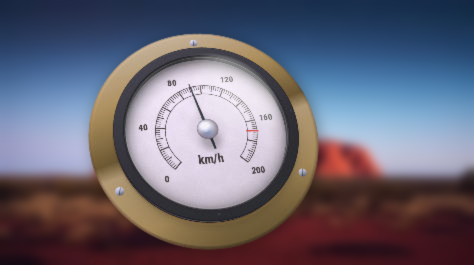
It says 90 km/h
